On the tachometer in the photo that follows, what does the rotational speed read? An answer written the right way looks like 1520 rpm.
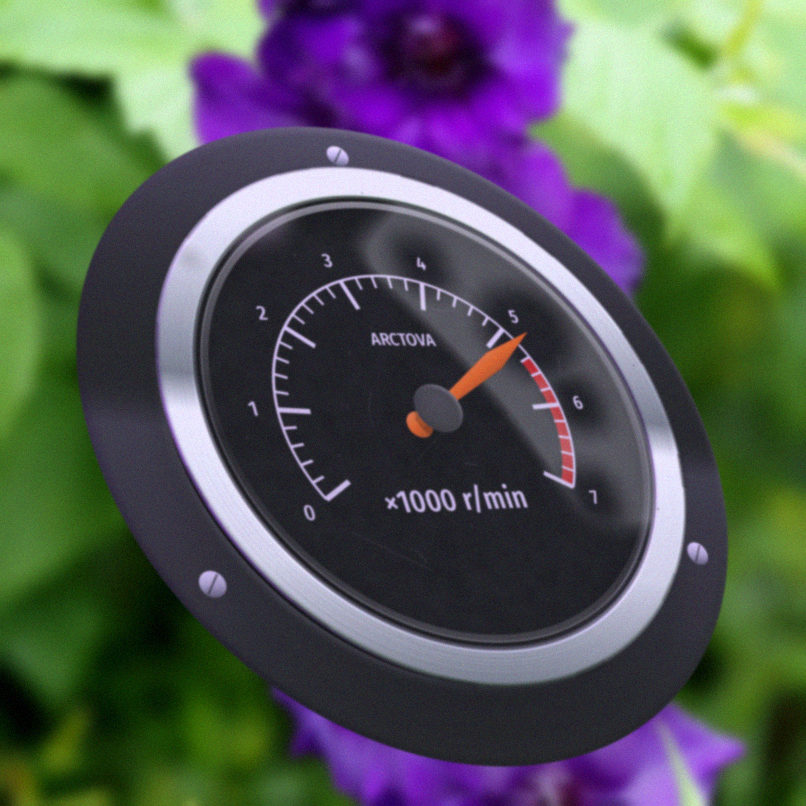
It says 5200 rpm
